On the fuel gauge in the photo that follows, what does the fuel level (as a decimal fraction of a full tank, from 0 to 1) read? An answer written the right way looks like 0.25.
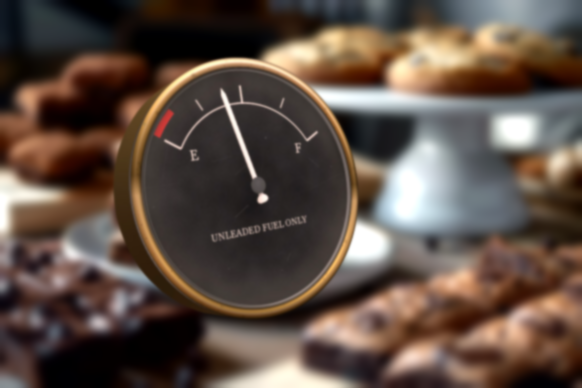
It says 0.375
